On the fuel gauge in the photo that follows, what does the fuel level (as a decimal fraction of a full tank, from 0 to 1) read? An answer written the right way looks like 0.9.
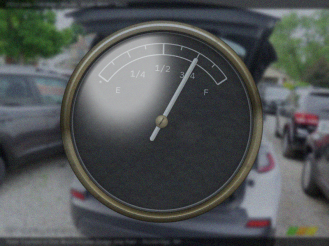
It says 0.75
